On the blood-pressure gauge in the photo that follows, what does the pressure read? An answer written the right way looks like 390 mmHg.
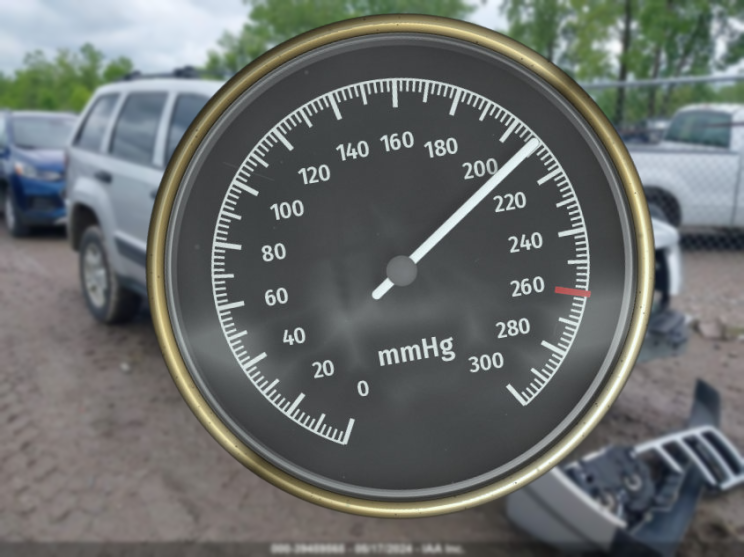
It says 208 mmHg
